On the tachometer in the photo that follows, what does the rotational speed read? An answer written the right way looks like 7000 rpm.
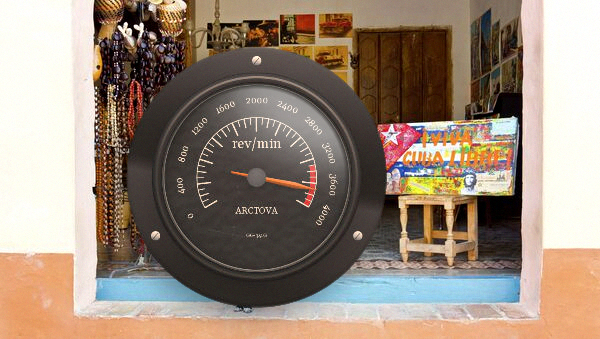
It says 3700 rpm
